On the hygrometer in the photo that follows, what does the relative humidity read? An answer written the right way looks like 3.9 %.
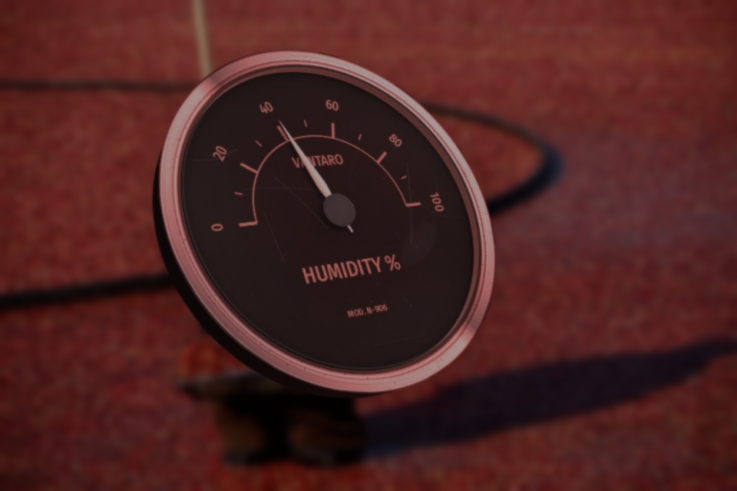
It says 40 %
